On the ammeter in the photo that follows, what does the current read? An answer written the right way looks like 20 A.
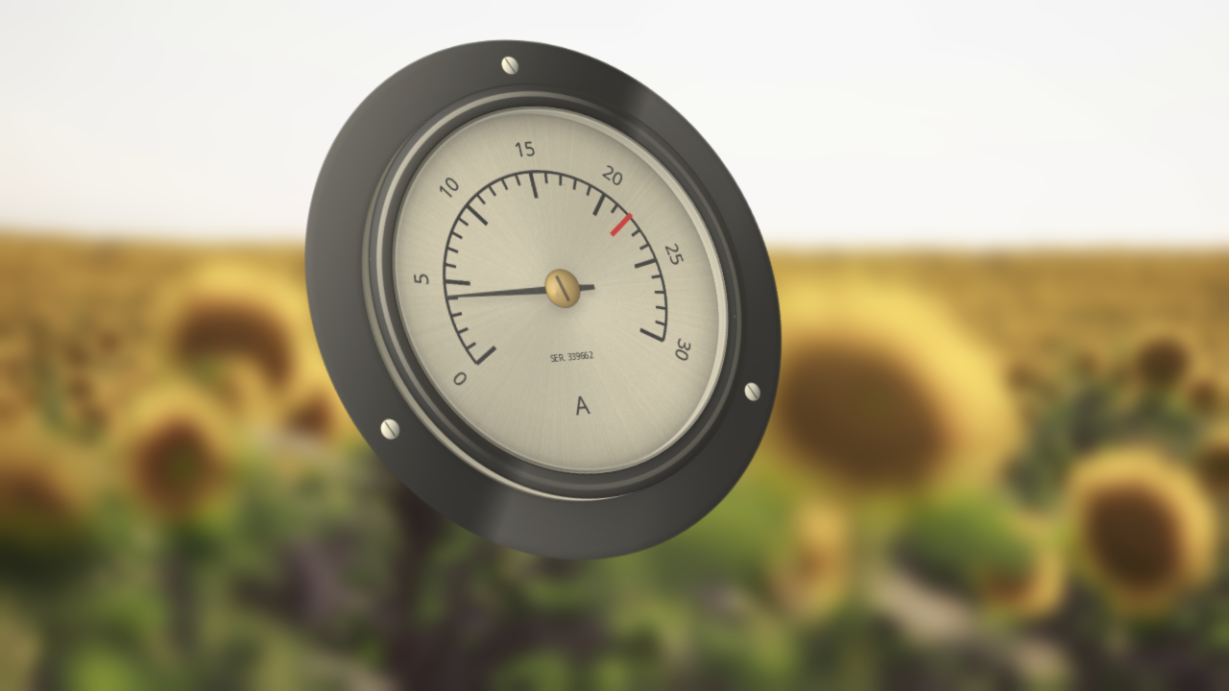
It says 4 A
